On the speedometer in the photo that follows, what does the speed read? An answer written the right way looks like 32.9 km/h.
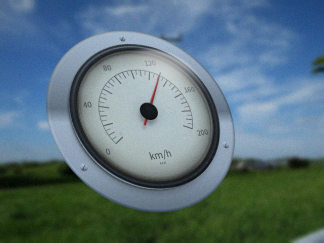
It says 130 km/h
